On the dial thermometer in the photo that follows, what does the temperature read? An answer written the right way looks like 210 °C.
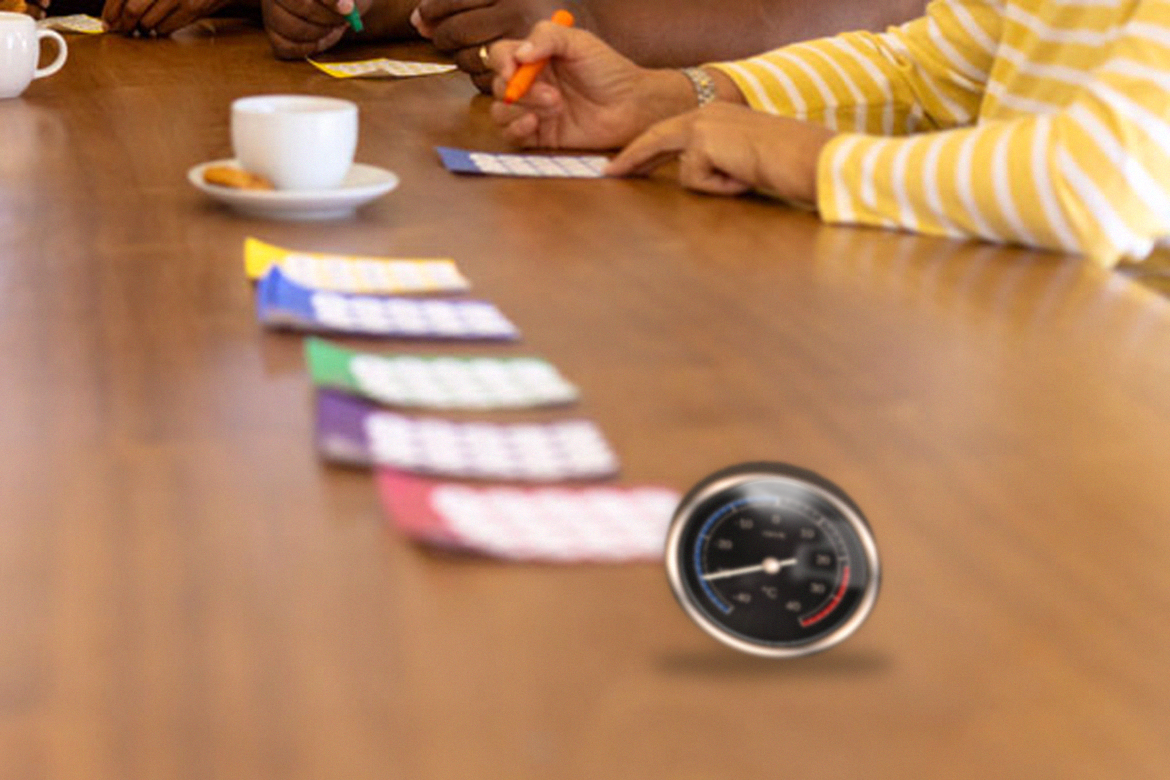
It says -30 °C
